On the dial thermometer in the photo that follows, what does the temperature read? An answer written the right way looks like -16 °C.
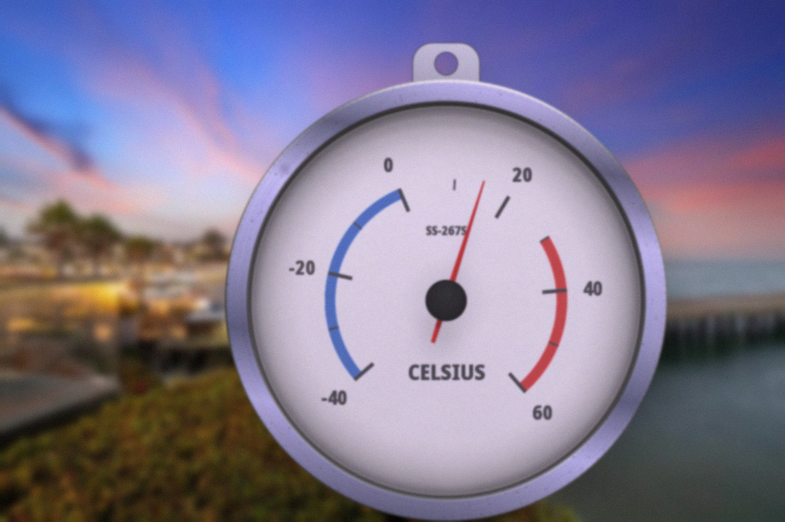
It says 15 °C
